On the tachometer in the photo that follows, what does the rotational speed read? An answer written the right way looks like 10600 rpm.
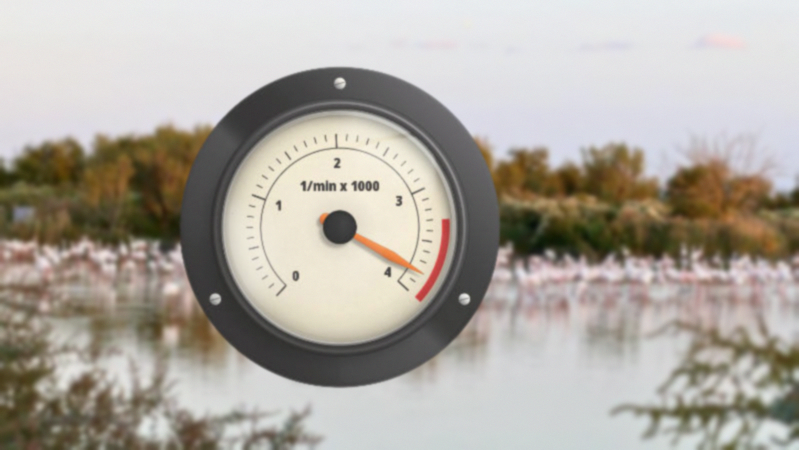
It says 3800 rpm
